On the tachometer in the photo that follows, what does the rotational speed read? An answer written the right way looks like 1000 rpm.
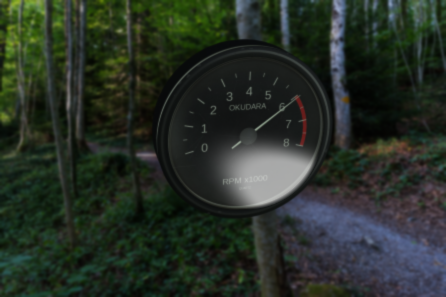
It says 6000 rpm
